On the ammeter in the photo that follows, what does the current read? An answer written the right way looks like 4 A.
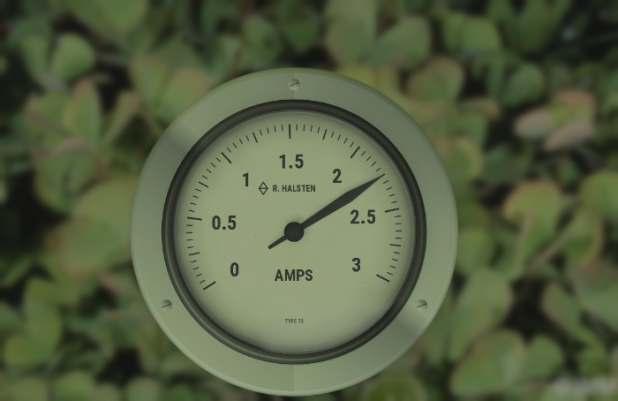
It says 2.25 A
